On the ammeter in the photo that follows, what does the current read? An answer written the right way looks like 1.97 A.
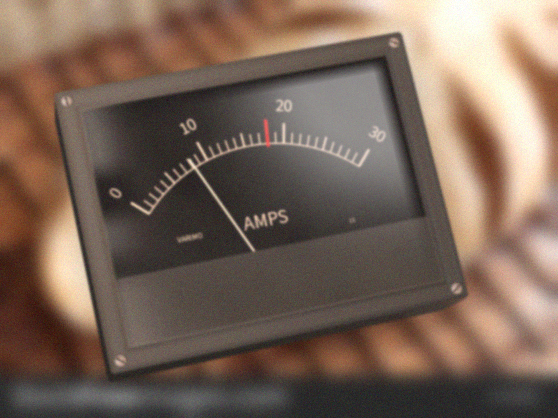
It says 8 A
